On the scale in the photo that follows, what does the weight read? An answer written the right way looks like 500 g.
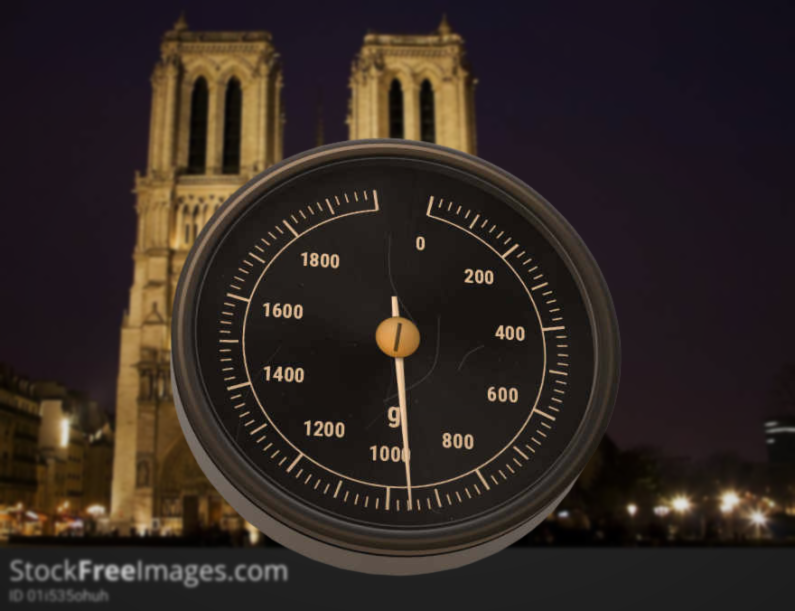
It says 960 g
